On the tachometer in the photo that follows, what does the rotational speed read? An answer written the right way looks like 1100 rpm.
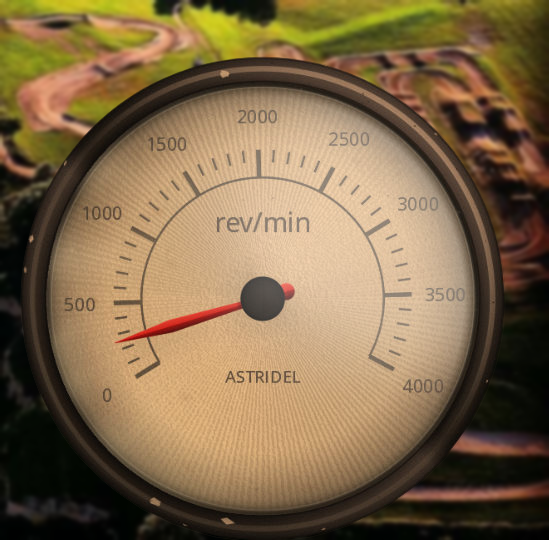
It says 250 rpm
